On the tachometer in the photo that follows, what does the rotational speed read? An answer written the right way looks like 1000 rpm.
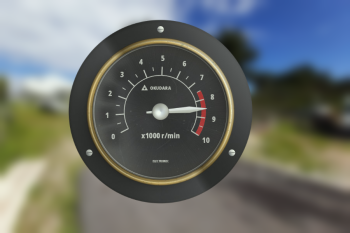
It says 8500 rpm
